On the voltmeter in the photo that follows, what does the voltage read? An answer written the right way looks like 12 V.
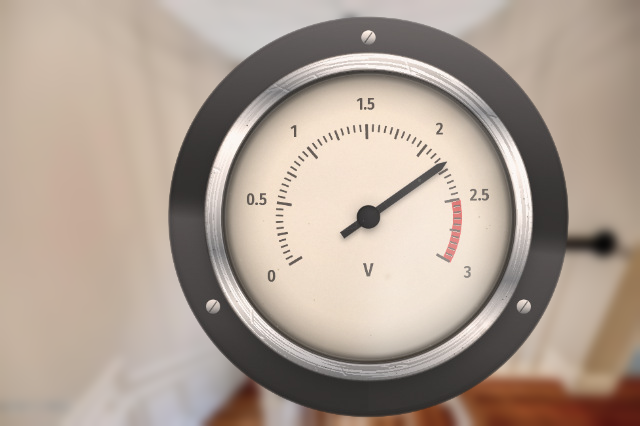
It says 2.2 V
